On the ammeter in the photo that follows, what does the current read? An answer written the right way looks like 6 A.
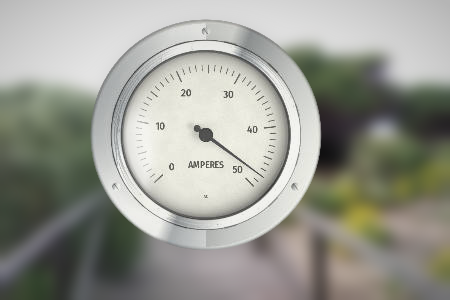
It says 48 A
